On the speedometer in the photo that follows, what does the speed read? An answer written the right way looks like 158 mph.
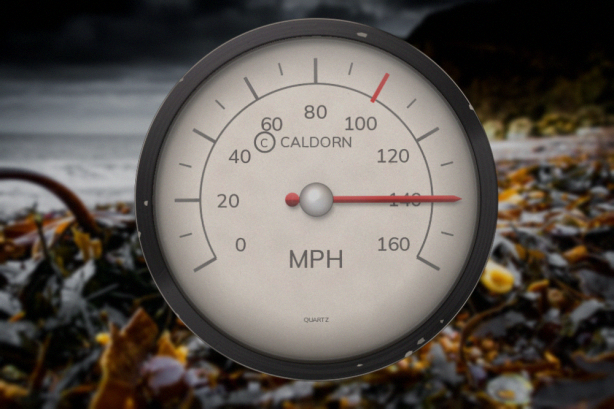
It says 140 mph
